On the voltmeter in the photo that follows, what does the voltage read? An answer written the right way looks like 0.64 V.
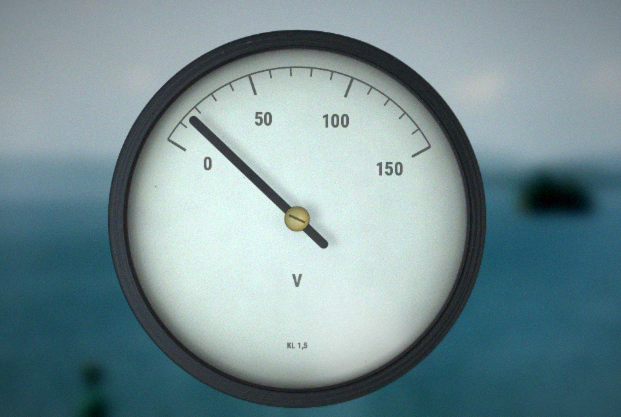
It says 15 V
